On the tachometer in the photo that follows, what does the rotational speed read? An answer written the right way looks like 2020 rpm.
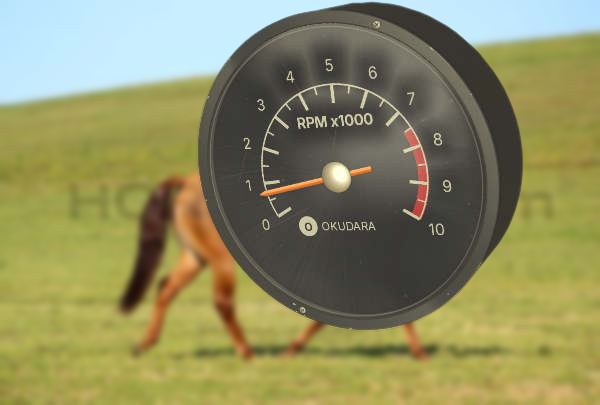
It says 750 rpm
